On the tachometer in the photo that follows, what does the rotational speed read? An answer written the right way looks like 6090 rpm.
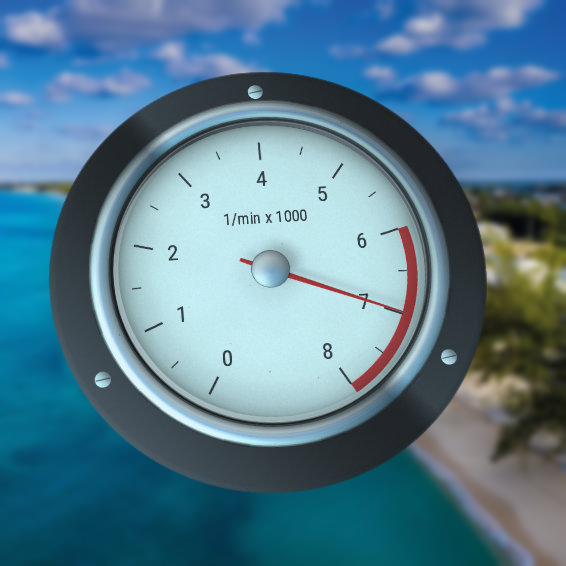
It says 7000 rpm
